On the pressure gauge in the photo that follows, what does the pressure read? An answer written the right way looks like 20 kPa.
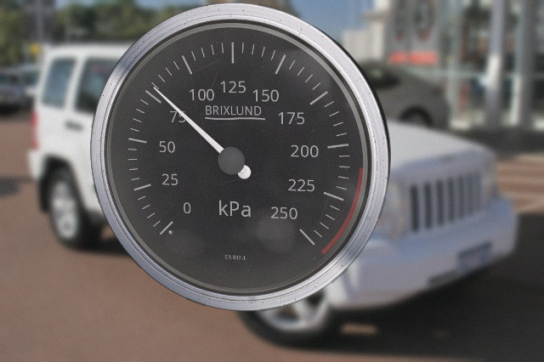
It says 80 kPa
